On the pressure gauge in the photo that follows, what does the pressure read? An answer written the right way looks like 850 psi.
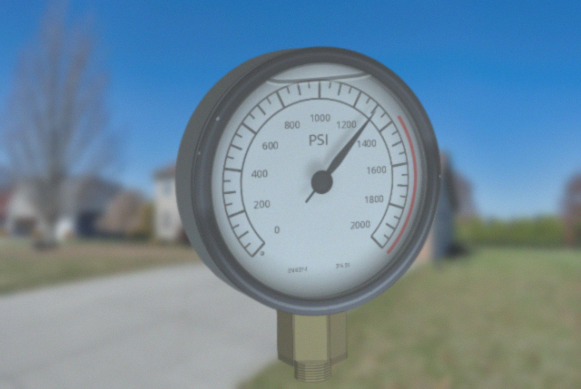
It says 1300 psi
